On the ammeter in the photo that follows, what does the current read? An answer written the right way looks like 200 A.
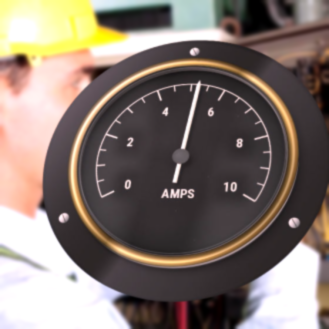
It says 5.25 A
